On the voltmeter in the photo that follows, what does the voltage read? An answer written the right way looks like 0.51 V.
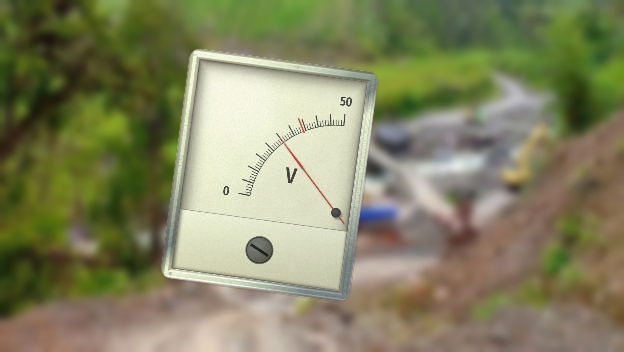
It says 25 V
